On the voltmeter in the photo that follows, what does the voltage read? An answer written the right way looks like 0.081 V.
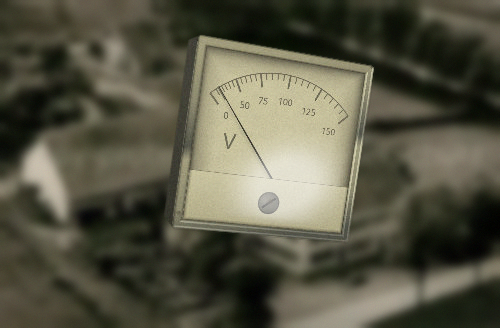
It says 25 V
